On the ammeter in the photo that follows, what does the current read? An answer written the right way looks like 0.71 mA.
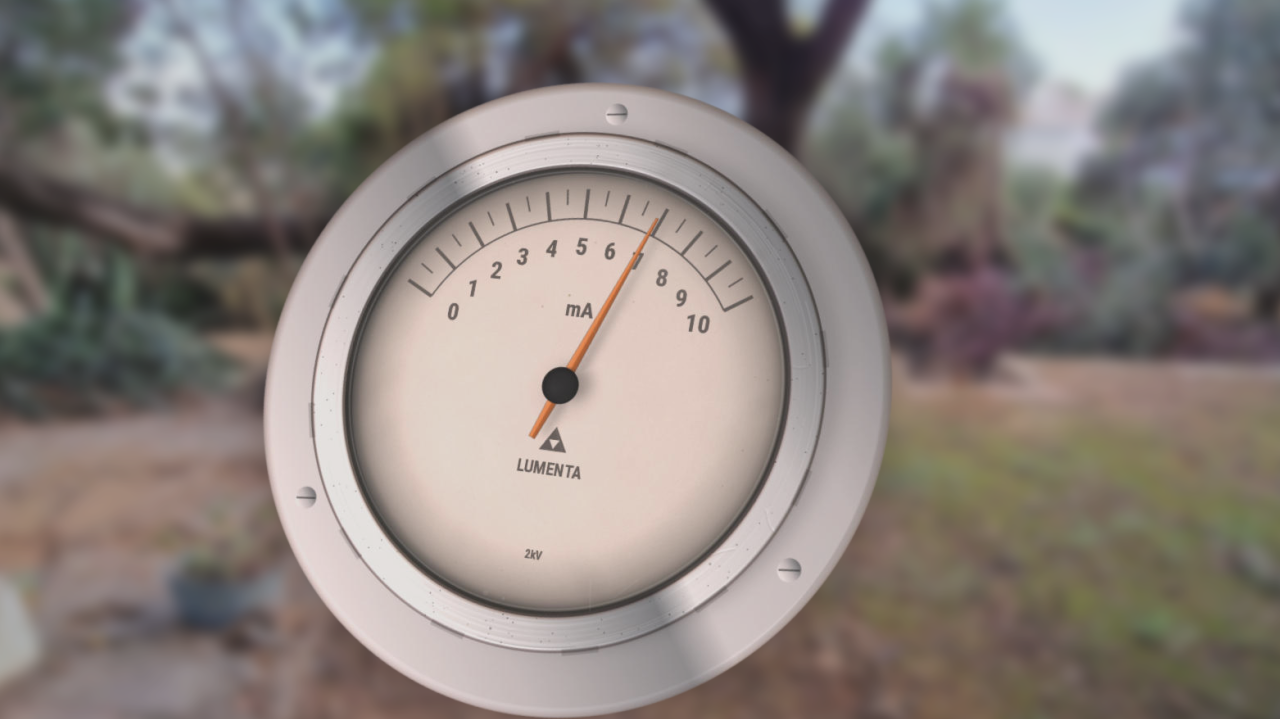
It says 7 mA
